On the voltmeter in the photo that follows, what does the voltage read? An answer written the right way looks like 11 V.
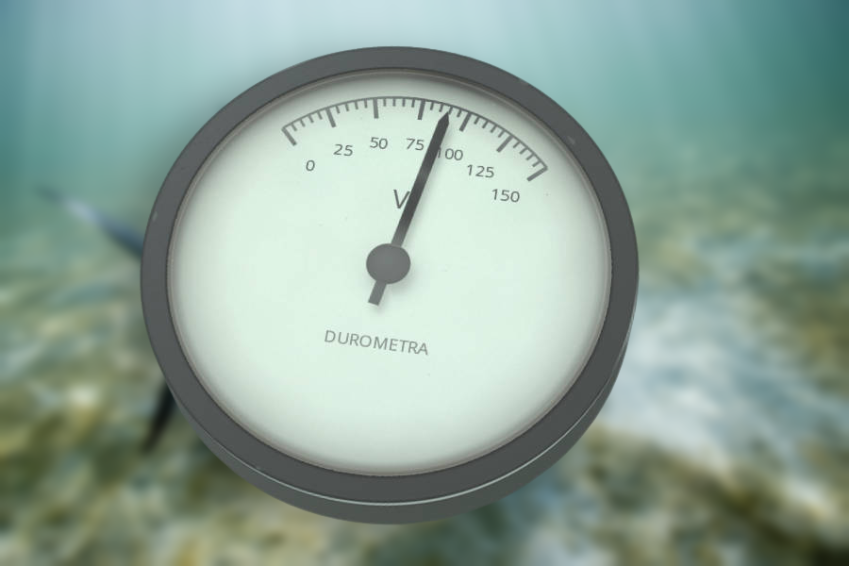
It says 90 V
